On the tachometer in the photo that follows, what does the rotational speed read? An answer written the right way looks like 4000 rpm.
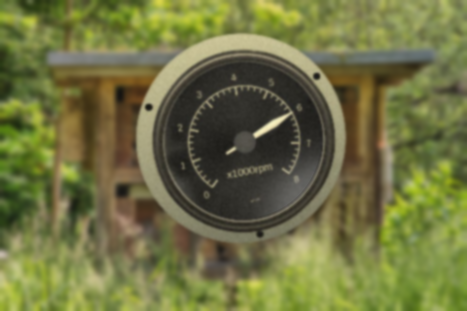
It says 6000 rpm
